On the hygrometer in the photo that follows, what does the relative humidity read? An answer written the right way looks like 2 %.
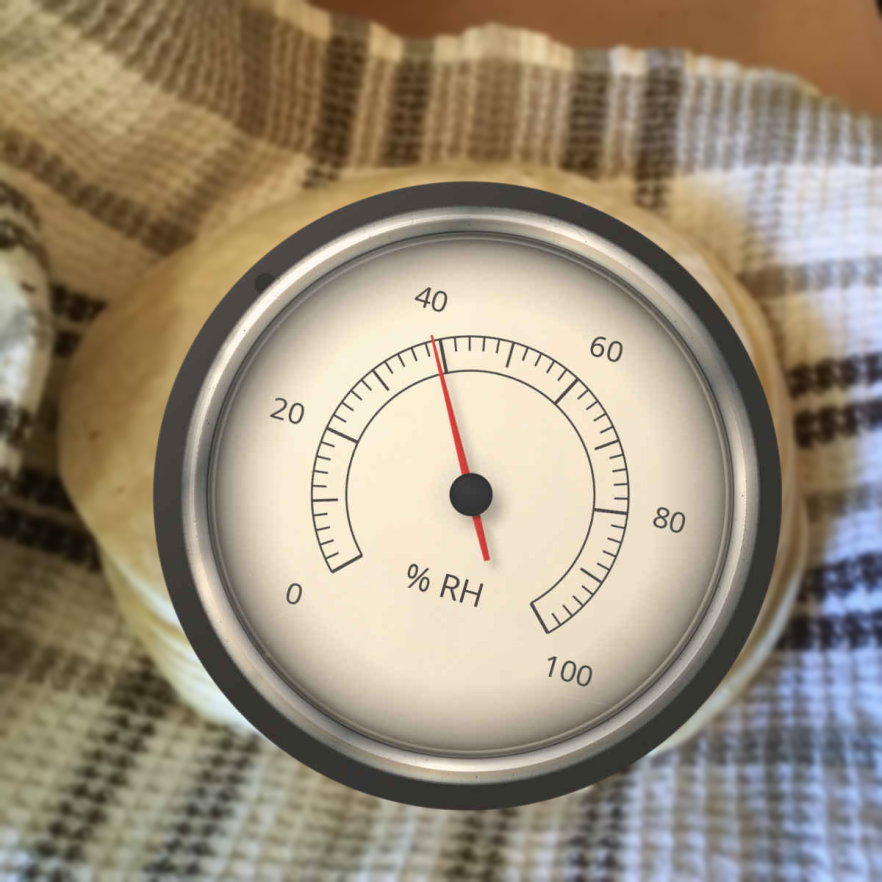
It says 39 %
